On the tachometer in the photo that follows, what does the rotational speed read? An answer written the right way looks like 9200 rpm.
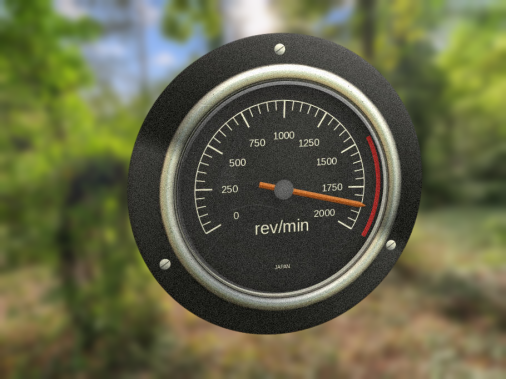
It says 1850 rpm
